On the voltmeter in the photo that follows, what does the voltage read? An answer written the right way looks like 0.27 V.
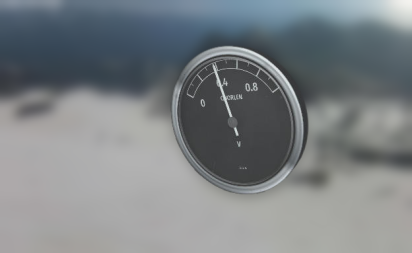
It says 0.4 V
